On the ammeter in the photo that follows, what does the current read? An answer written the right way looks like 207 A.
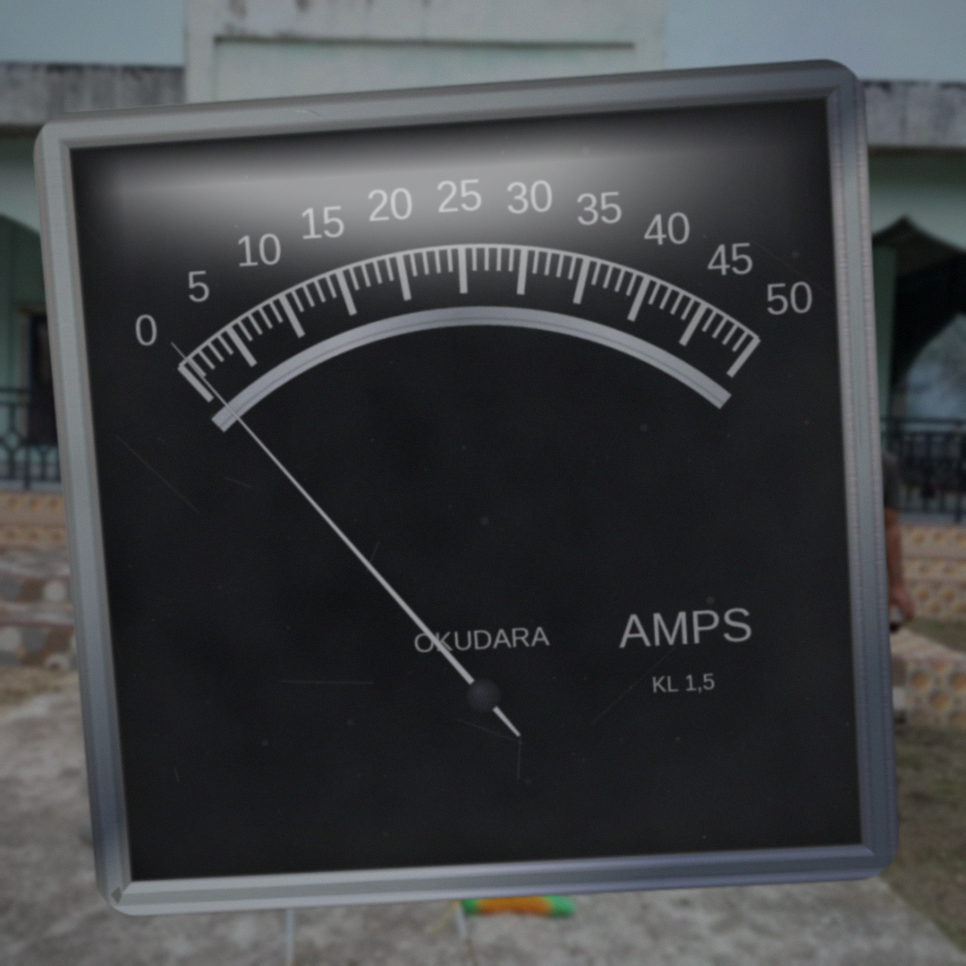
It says 1 A
